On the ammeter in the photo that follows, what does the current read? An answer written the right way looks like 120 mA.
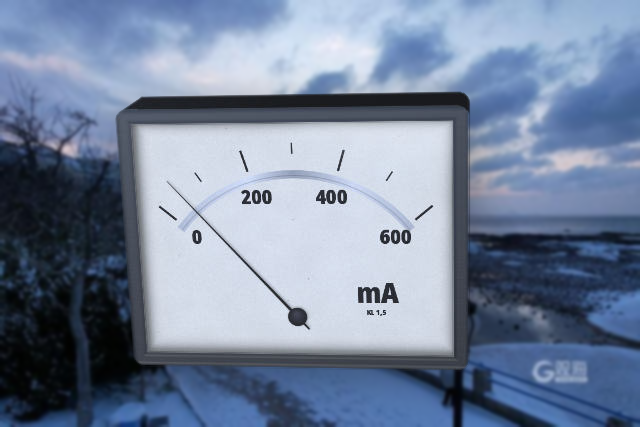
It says 50 mA
